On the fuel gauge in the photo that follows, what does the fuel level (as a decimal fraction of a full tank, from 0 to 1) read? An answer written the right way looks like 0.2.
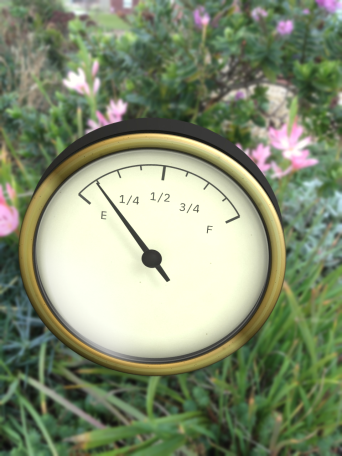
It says 0.125
